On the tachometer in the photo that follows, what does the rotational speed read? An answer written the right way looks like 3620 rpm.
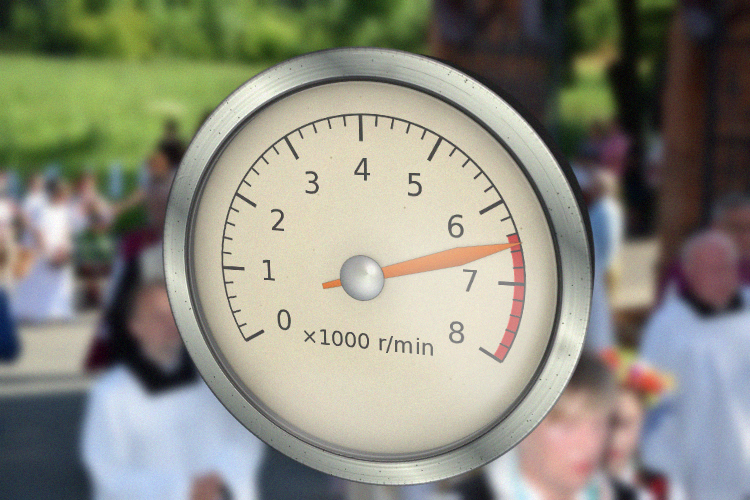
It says 6500 rpm
